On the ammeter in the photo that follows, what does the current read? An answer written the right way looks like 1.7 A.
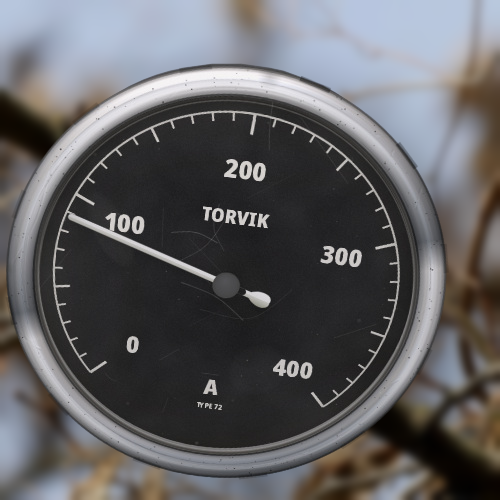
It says 90 A
